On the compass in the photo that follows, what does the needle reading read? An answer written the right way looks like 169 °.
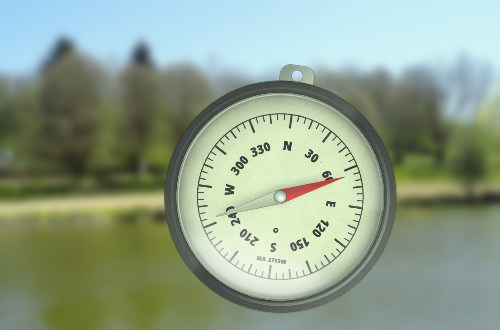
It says 65 °
